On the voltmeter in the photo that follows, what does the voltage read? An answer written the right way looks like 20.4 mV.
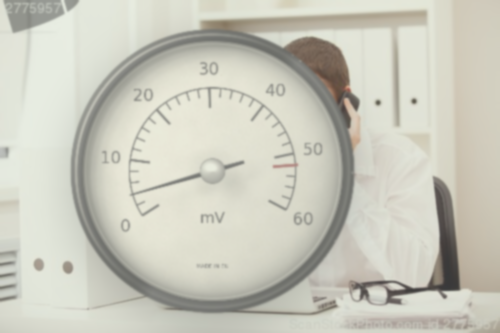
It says 4 mV
